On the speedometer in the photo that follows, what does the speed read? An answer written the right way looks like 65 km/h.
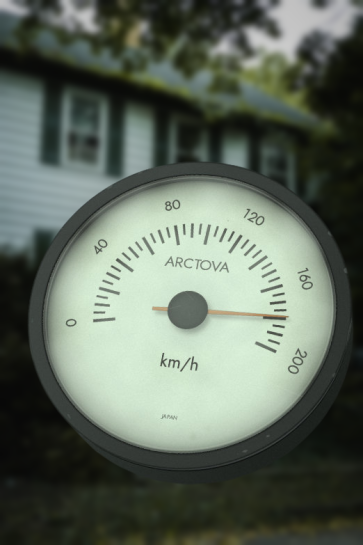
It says 180 km/h
